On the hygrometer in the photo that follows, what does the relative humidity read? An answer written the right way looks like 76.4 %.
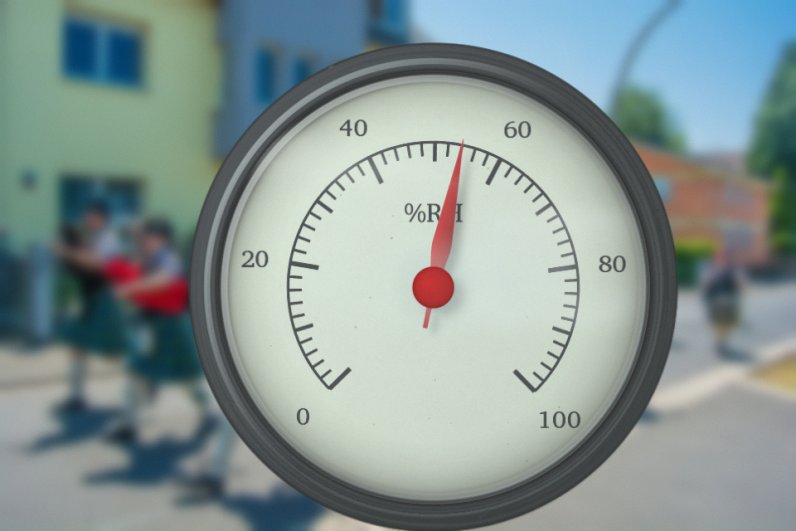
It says 54 %
